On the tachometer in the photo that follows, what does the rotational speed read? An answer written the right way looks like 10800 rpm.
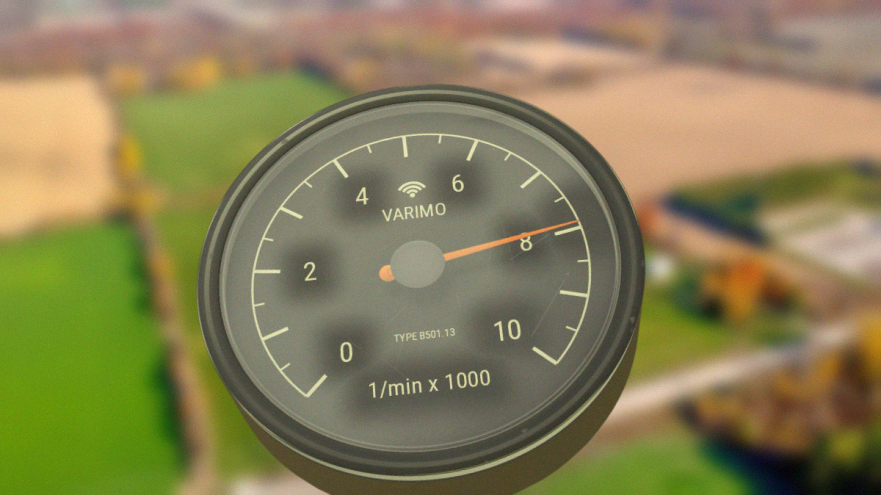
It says 8000 rpm
